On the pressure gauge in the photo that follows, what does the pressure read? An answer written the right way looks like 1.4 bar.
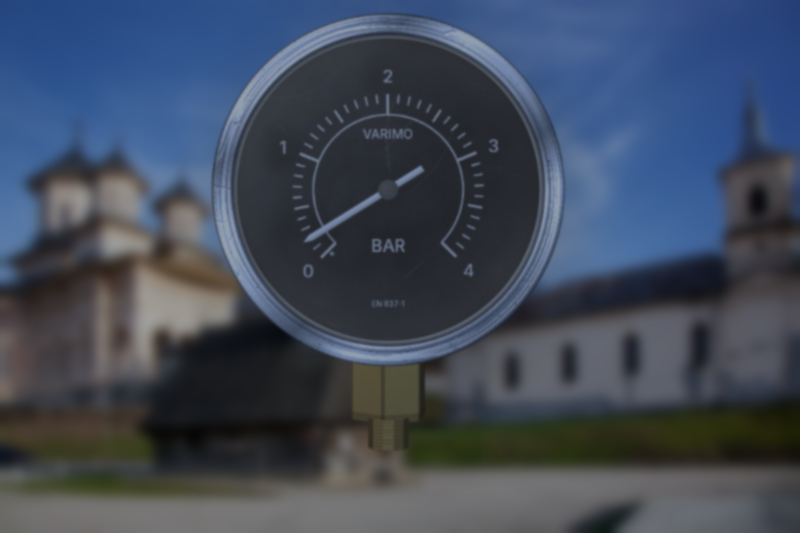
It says 0.2 bar
